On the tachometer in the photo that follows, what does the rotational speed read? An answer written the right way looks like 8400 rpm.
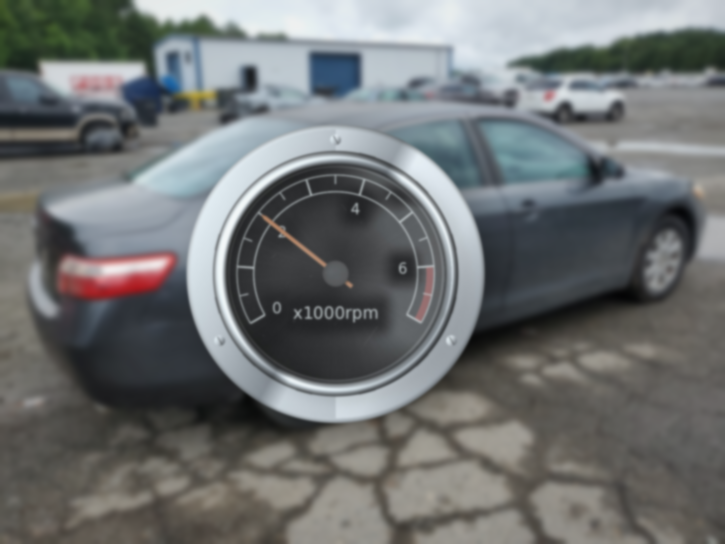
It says 2000 rpm
